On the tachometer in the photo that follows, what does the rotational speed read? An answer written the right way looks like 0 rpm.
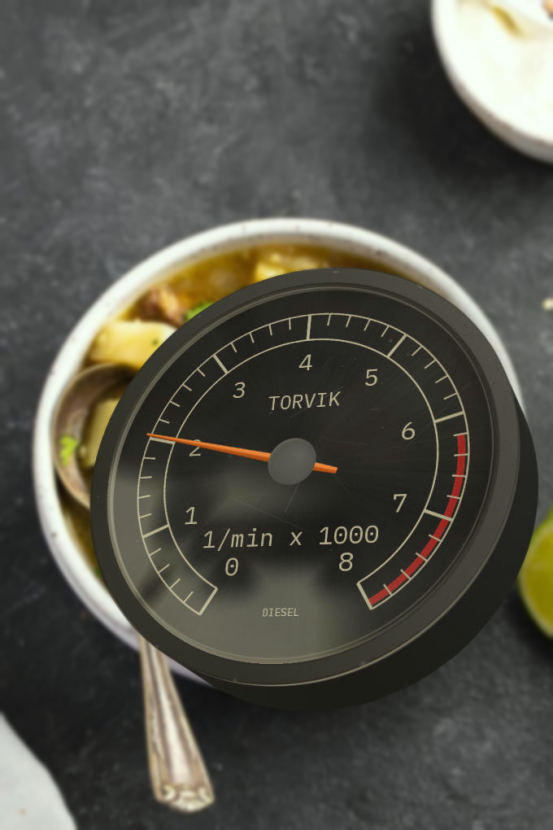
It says 2000 rpm
